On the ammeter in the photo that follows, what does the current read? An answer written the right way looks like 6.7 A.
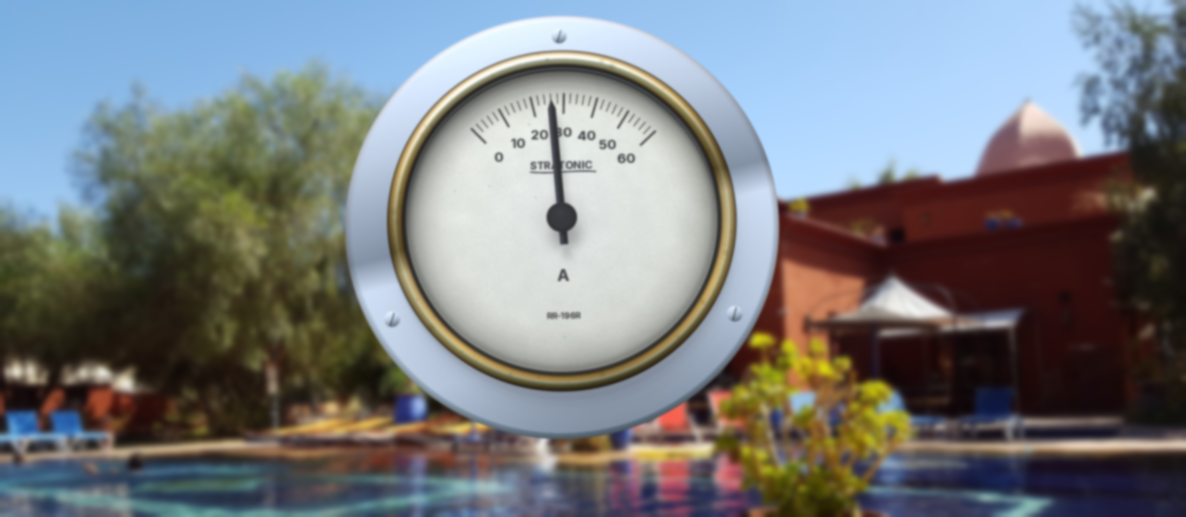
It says 26 A
